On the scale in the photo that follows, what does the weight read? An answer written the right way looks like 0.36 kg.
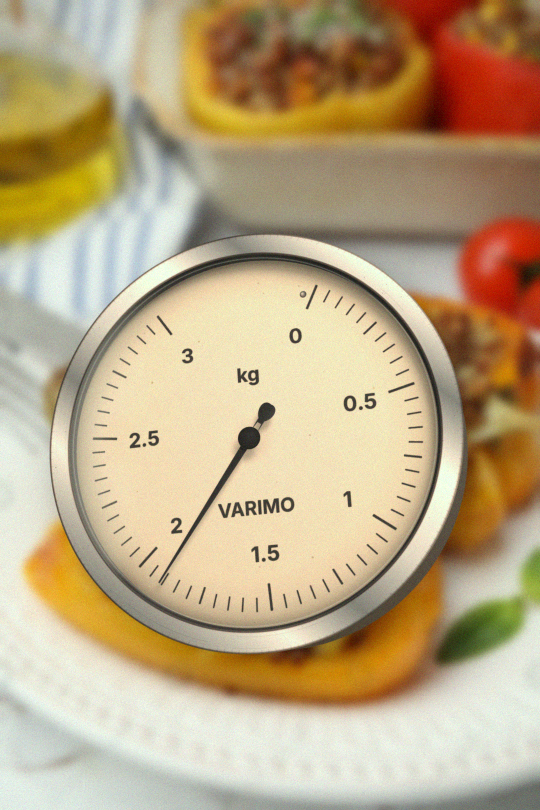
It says 1.9 kg
